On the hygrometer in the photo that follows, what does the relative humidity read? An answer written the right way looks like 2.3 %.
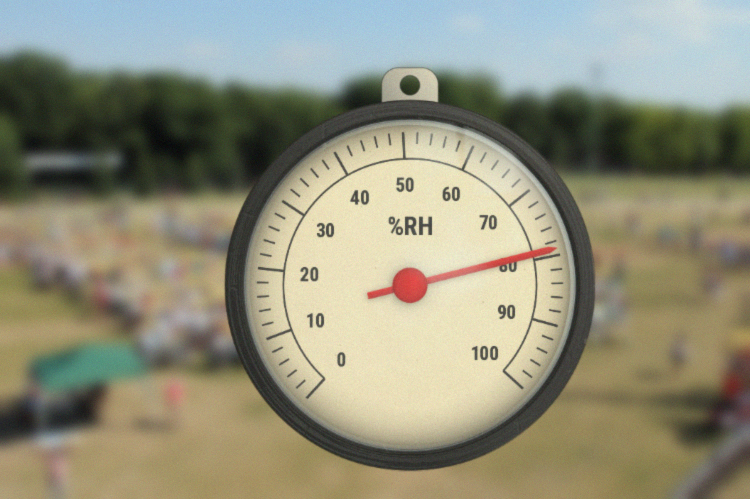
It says 79 %
